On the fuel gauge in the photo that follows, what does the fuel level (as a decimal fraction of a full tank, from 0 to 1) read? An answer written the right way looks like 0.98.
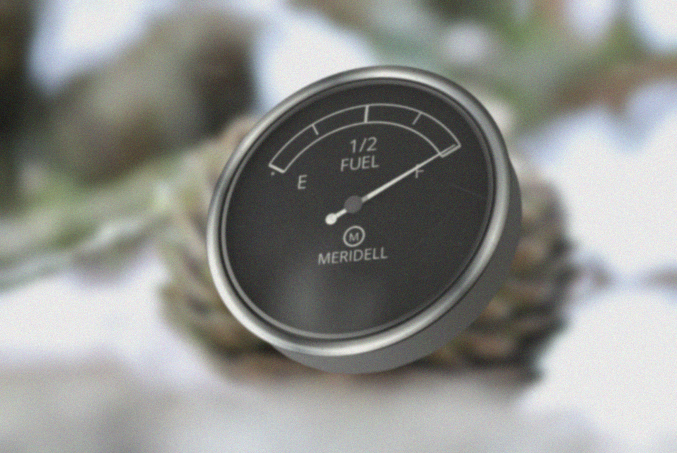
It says 1
